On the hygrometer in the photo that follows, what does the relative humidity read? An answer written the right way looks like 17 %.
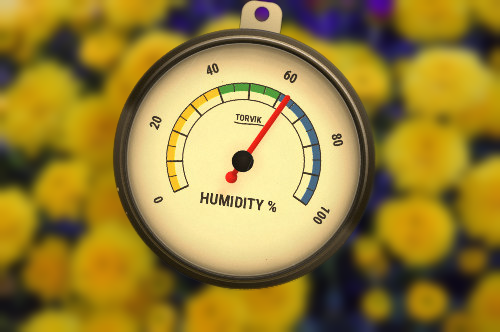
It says 62.5 %
